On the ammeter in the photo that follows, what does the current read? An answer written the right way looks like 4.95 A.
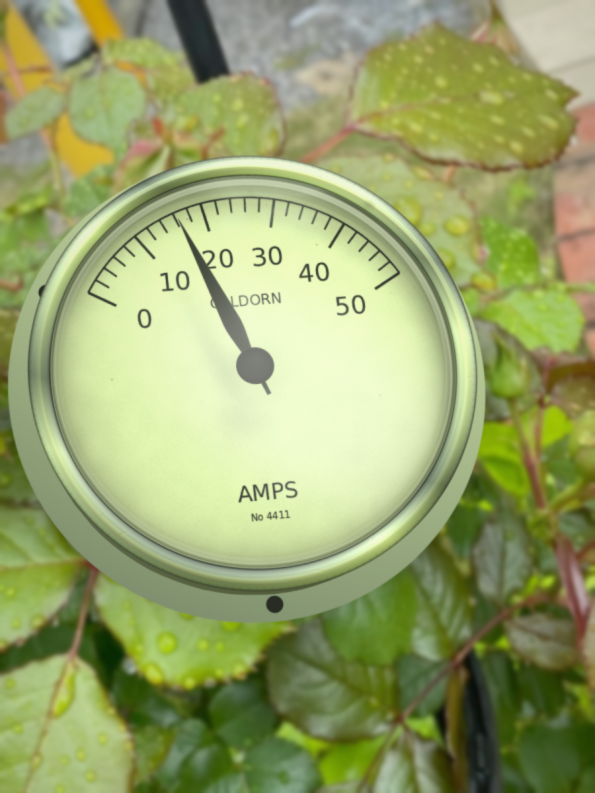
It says 16 A
